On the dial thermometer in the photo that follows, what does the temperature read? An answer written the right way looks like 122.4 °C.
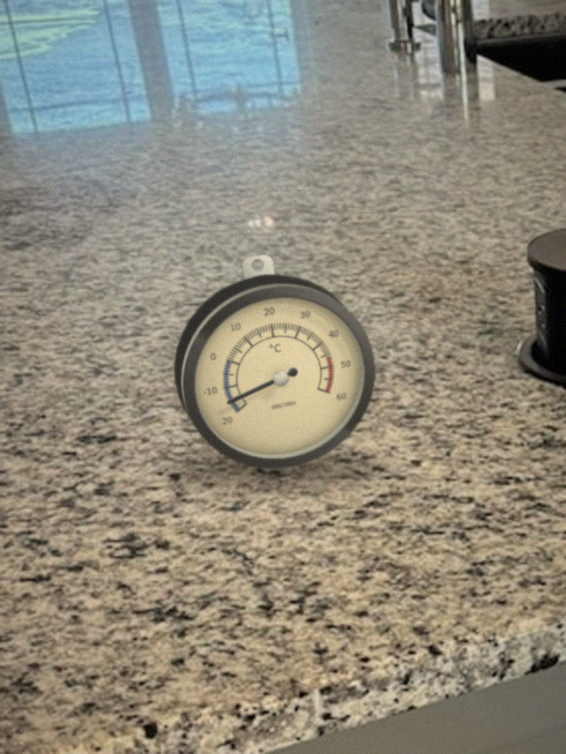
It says -15 °C
